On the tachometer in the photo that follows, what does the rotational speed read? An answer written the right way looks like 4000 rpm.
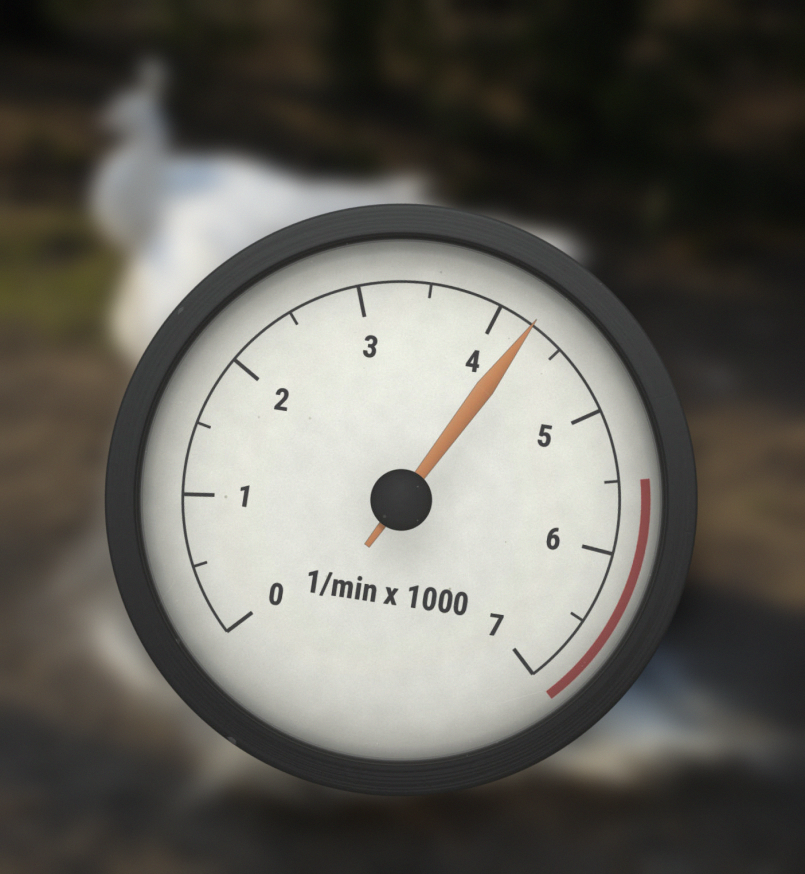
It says 4250 rpm
